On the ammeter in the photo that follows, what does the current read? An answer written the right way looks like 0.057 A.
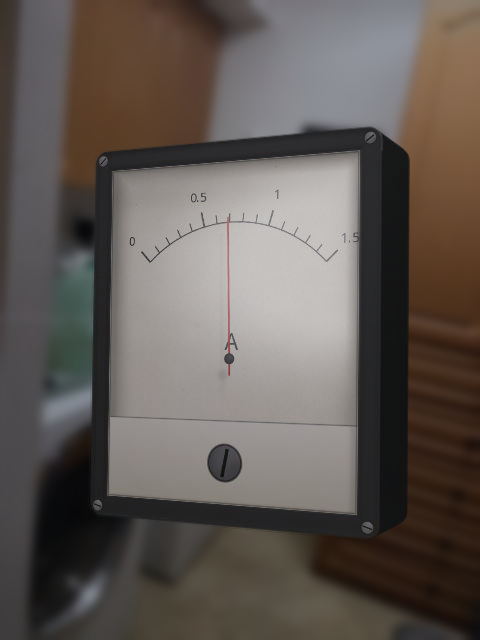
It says 0.7 A
